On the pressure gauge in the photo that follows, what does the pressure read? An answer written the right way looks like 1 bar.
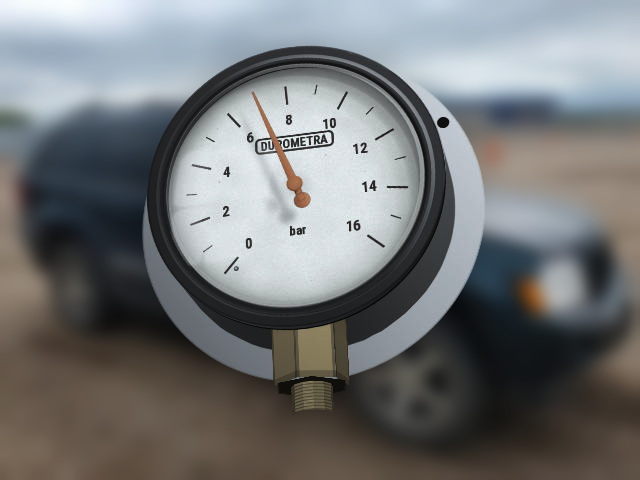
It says 7 bar
